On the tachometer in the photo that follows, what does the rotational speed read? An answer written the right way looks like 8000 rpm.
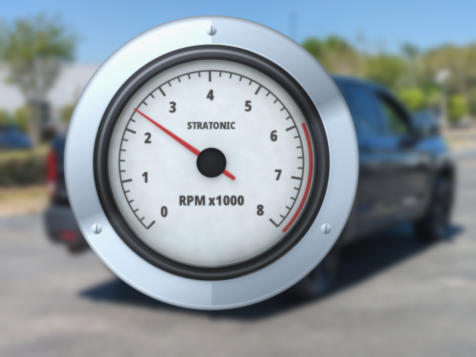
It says 2400 rpm
